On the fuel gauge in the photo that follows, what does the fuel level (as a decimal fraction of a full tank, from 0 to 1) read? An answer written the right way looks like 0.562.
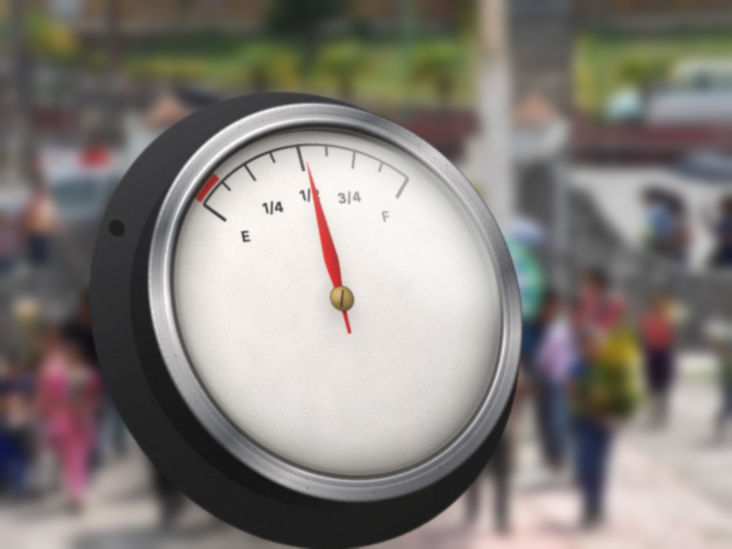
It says 0.5
